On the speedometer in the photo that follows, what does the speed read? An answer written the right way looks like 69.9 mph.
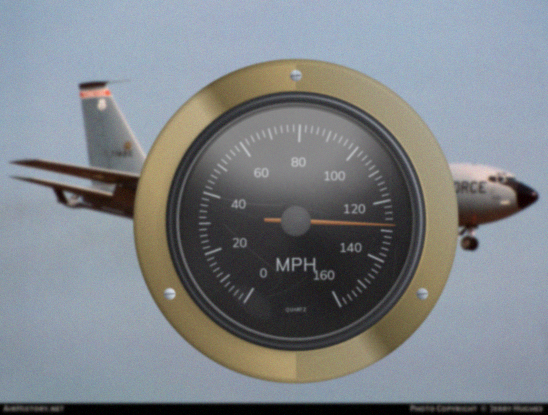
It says 128 mph
